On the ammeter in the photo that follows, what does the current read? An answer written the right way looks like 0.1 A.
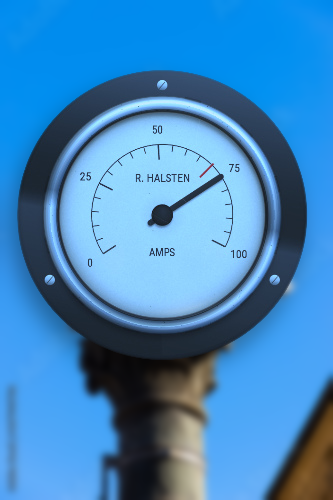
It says 75 A
